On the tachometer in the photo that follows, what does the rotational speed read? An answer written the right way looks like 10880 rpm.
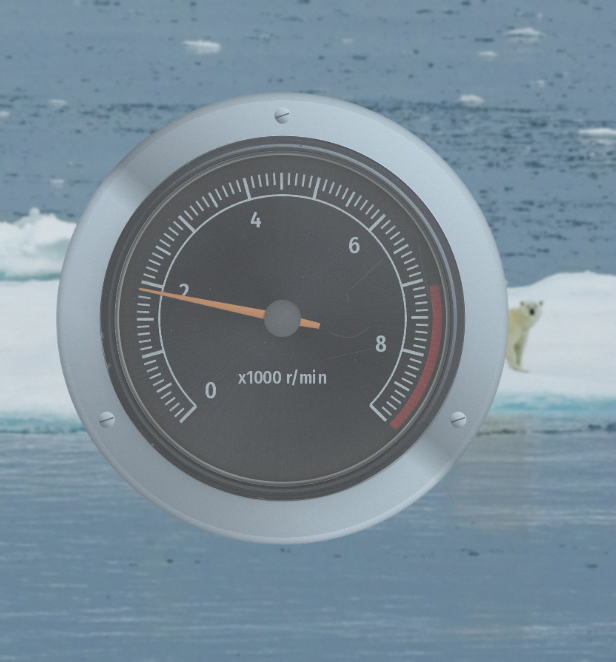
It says 1900 rpm
